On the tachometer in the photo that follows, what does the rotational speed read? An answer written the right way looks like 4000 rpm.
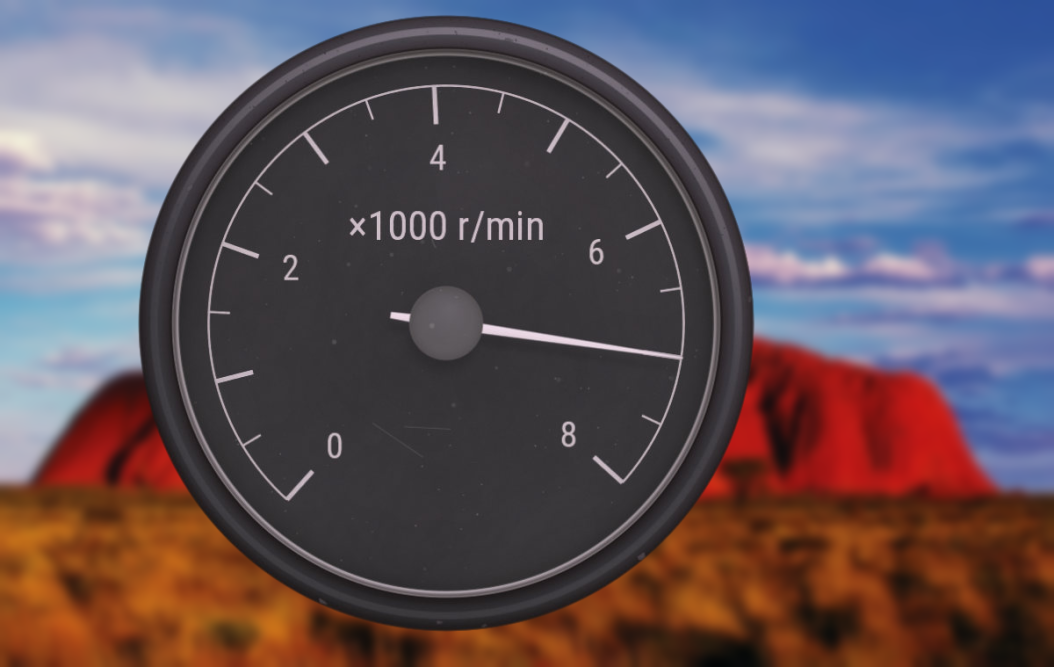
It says 7000 rpm
